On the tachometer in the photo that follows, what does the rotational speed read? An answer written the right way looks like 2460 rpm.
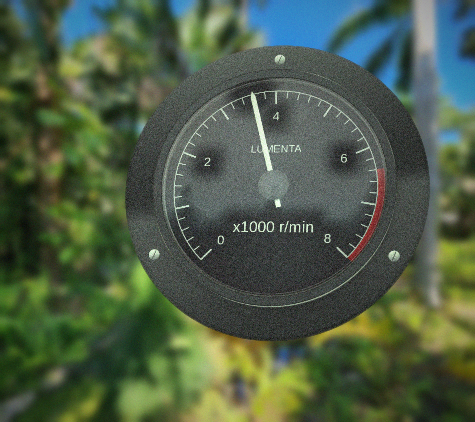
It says 3600 rpm
